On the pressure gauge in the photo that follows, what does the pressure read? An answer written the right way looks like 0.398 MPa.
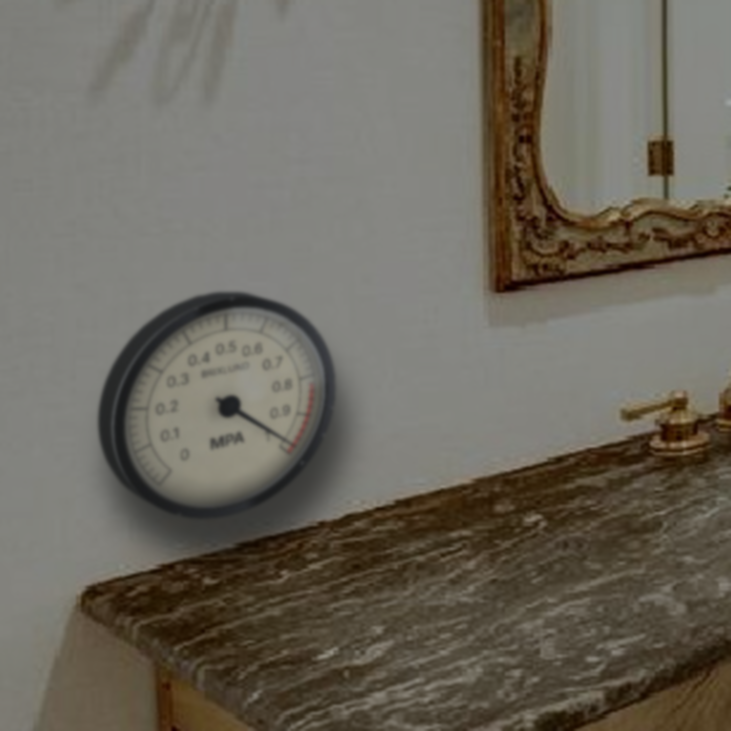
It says 0.98 MPa
